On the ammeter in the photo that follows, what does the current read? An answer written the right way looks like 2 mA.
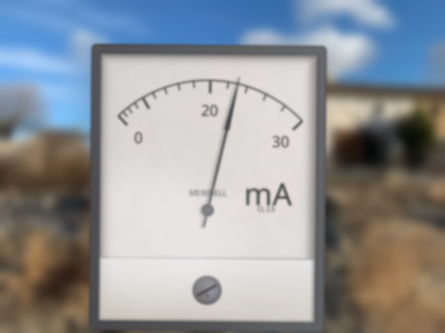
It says 23 mA
